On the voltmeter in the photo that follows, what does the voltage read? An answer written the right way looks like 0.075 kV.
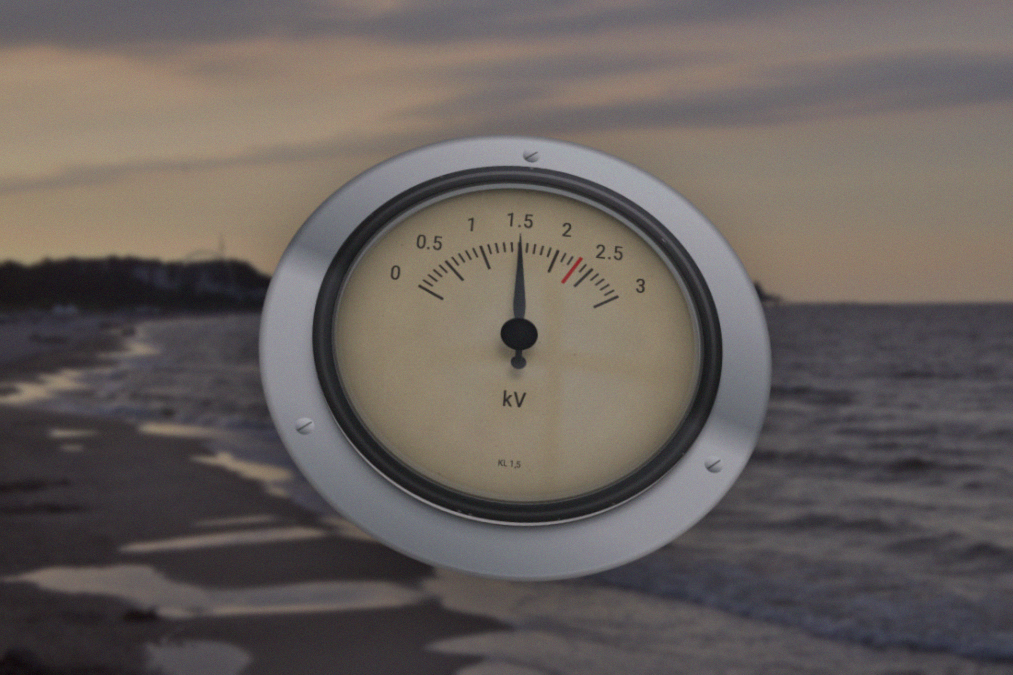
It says 1.5 kV
